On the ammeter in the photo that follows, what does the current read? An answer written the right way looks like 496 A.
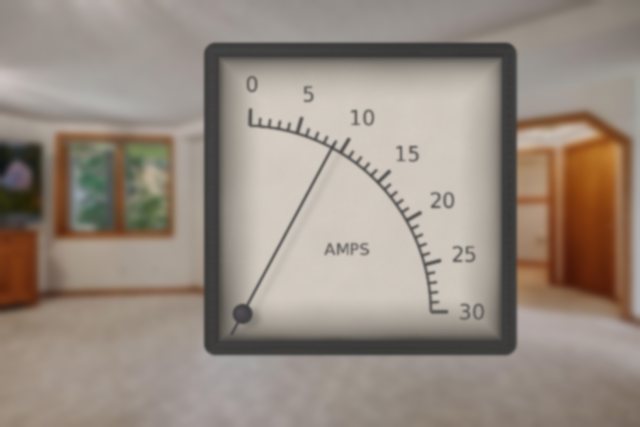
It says 9 A
